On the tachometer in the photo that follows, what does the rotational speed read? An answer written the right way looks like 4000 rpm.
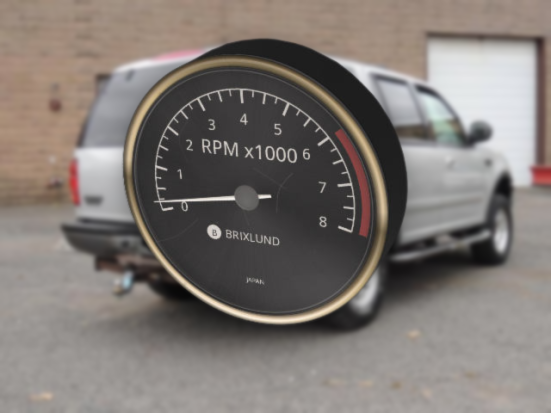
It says 250 rpm
